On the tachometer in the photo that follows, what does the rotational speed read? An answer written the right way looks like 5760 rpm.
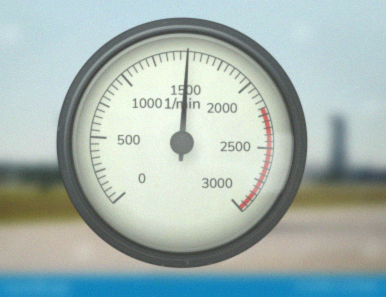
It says 1500 rpm
